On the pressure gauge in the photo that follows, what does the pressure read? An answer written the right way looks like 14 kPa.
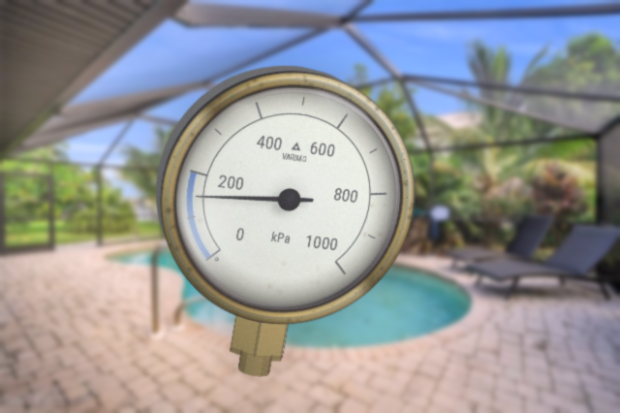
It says 150 kPa
